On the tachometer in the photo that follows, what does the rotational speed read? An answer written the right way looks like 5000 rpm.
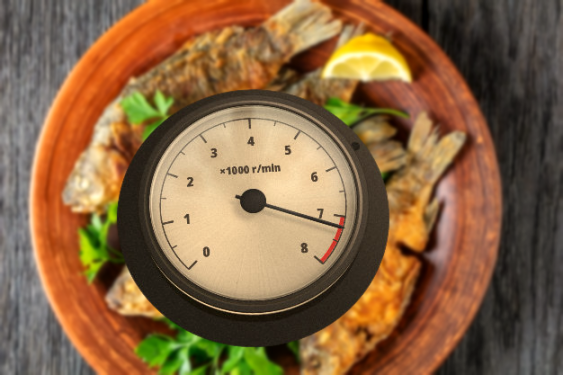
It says 7250 rpm
